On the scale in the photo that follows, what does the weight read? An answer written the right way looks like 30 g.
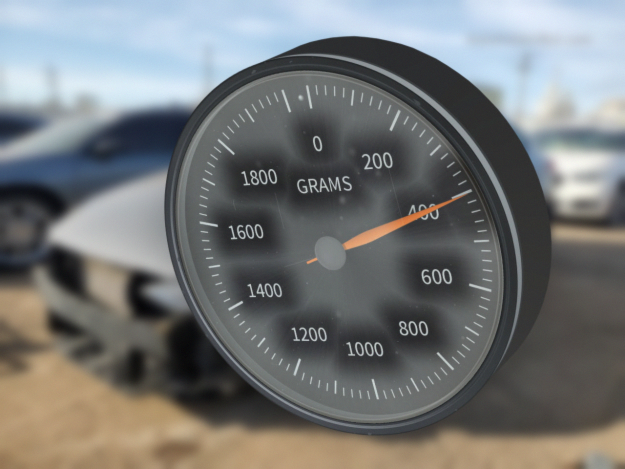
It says 400 g
